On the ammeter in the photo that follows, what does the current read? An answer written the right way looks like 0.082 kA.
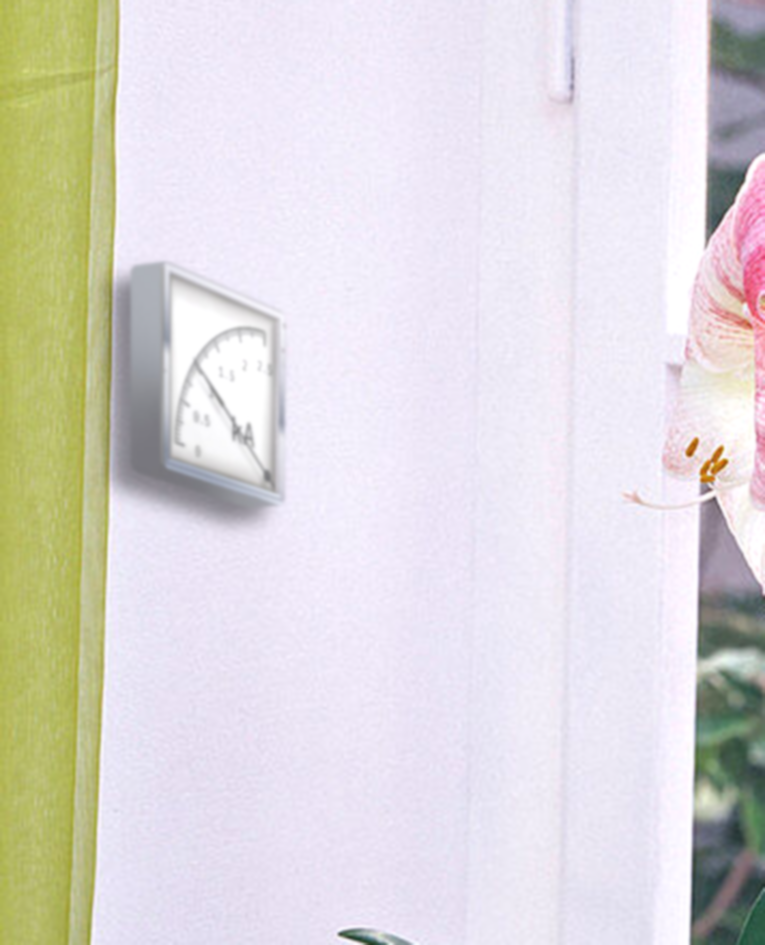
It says 1 kA
